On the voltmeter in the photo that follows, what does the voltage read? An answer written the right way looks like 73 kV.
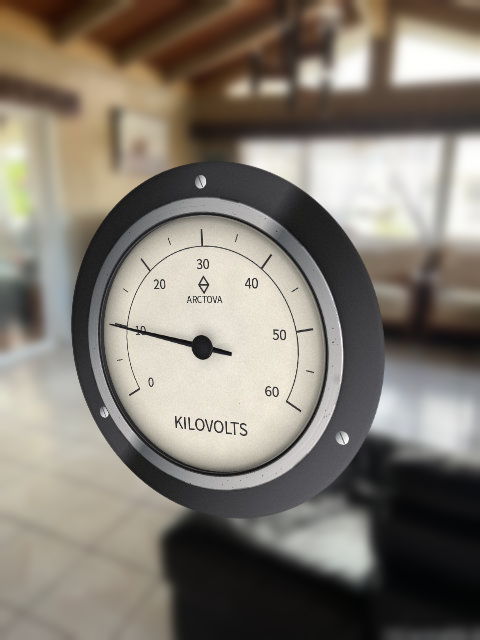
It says 10 kV
